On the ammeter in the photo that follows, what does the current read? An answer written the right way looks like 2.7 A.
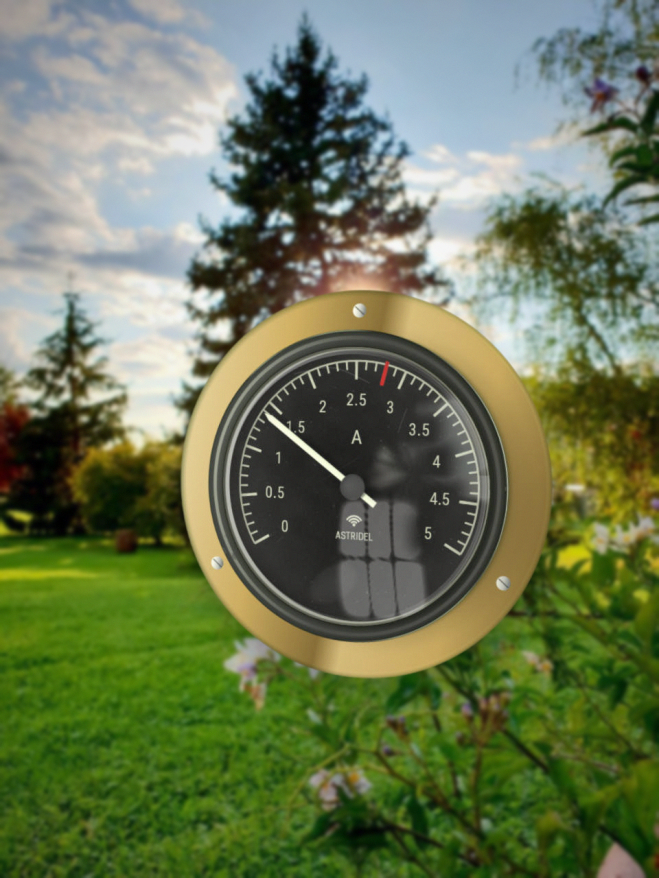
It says 1.4 A
